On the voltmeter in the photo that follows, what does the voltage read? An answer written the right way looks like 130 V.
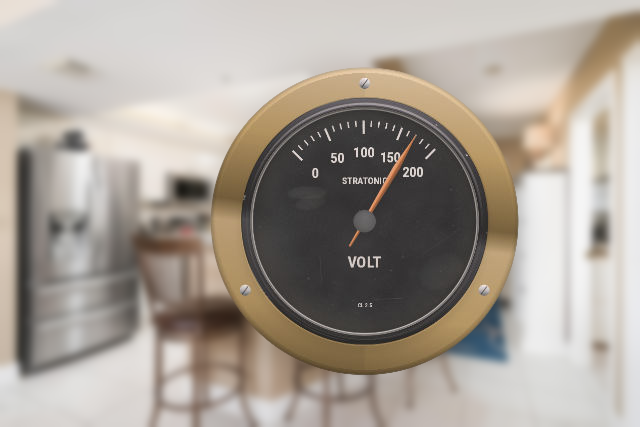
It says 170 V
